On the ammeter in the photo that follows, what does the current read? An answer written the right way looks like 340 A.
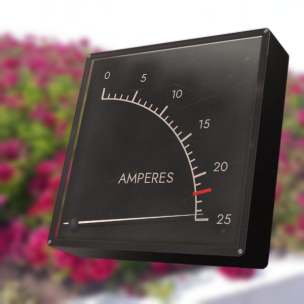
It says 24.5 A
